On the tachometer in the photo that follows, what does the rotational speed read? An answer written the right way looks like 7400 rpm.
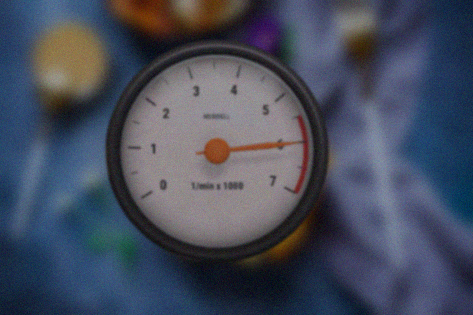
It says 6000 rpm
